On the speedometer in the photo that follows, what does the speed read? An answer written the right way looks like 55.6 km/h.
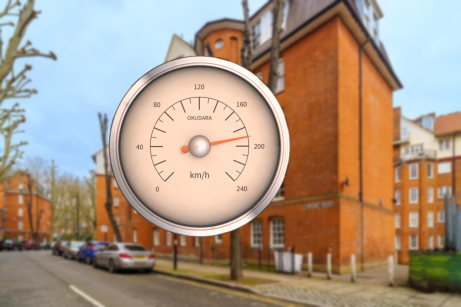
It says 190 km/h
